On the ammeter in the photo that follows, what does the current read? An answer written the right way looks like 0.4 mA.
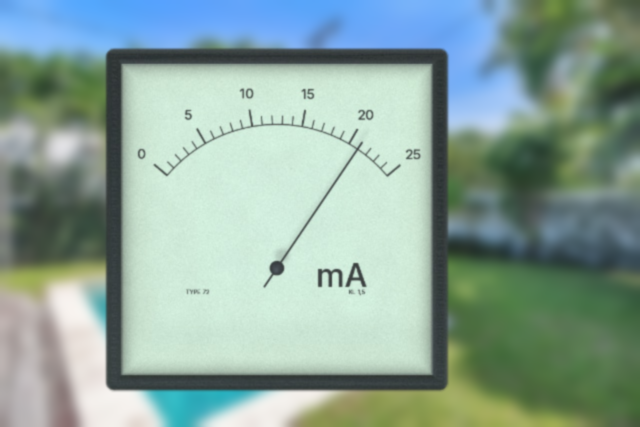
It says 21 mA
